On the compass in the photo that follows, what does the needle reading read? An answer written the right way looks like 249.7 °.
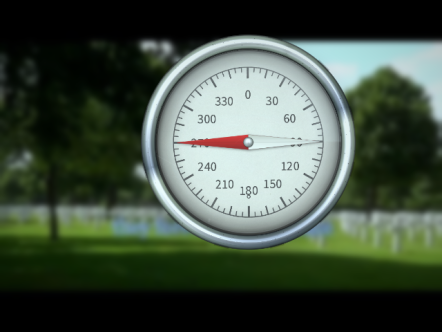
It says 270 °
